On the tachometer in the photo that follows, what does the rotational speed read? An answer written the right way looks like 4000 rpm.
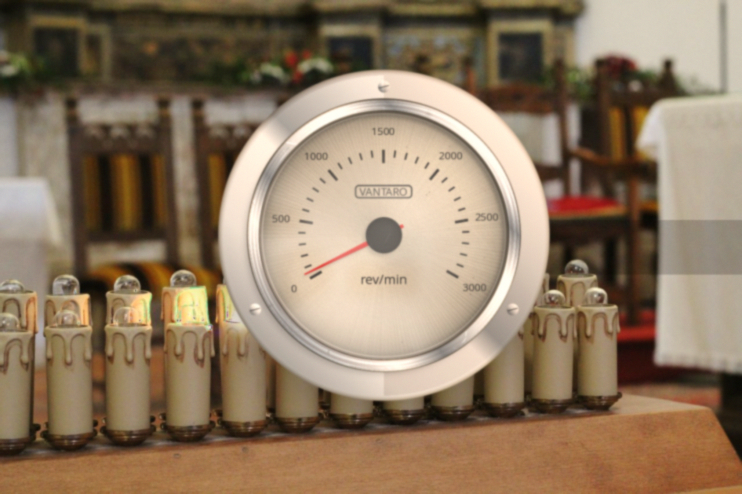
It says 50 rpm
